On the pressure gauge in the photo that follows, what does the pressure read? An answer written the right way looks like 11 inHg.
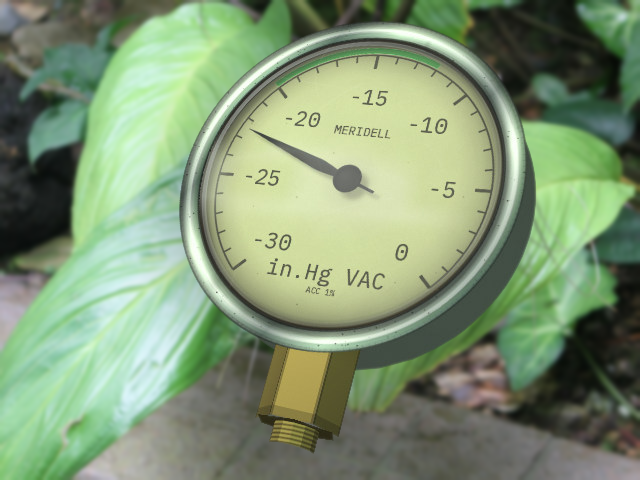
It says -22.5 inHg
